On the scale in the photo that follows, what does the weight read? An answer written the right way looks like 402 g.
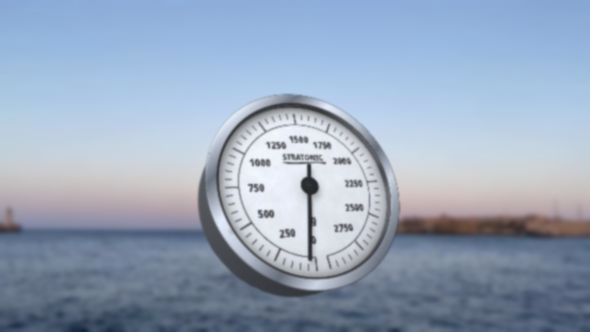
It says 50 g
